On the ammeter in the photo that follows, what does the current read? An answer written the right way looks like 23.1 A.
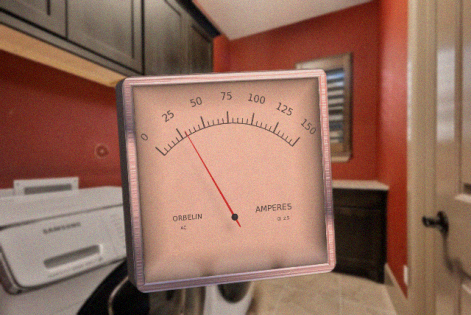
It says 30 A
